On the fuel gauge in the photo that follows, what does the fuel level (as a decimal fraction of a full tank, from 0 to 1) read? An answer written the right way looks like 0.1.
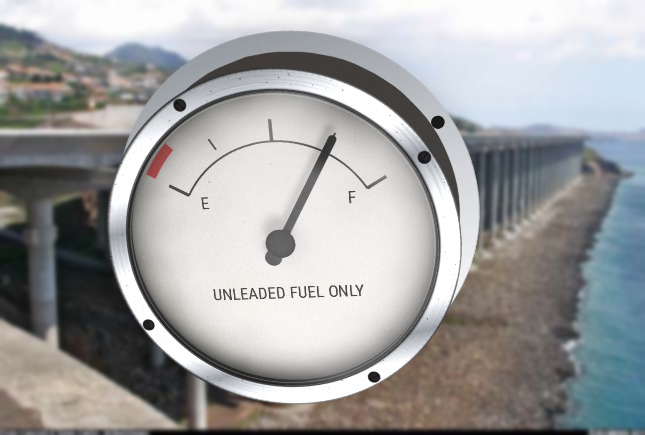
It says 0.75
